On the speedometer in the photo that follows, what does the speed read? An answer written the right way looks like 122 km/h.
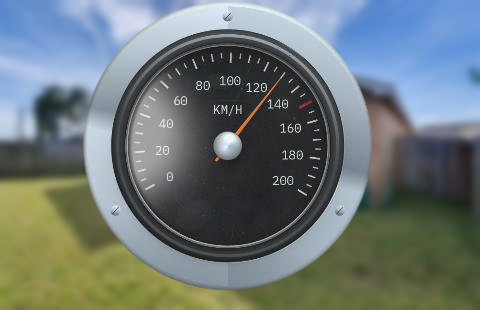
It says 130 km/h
